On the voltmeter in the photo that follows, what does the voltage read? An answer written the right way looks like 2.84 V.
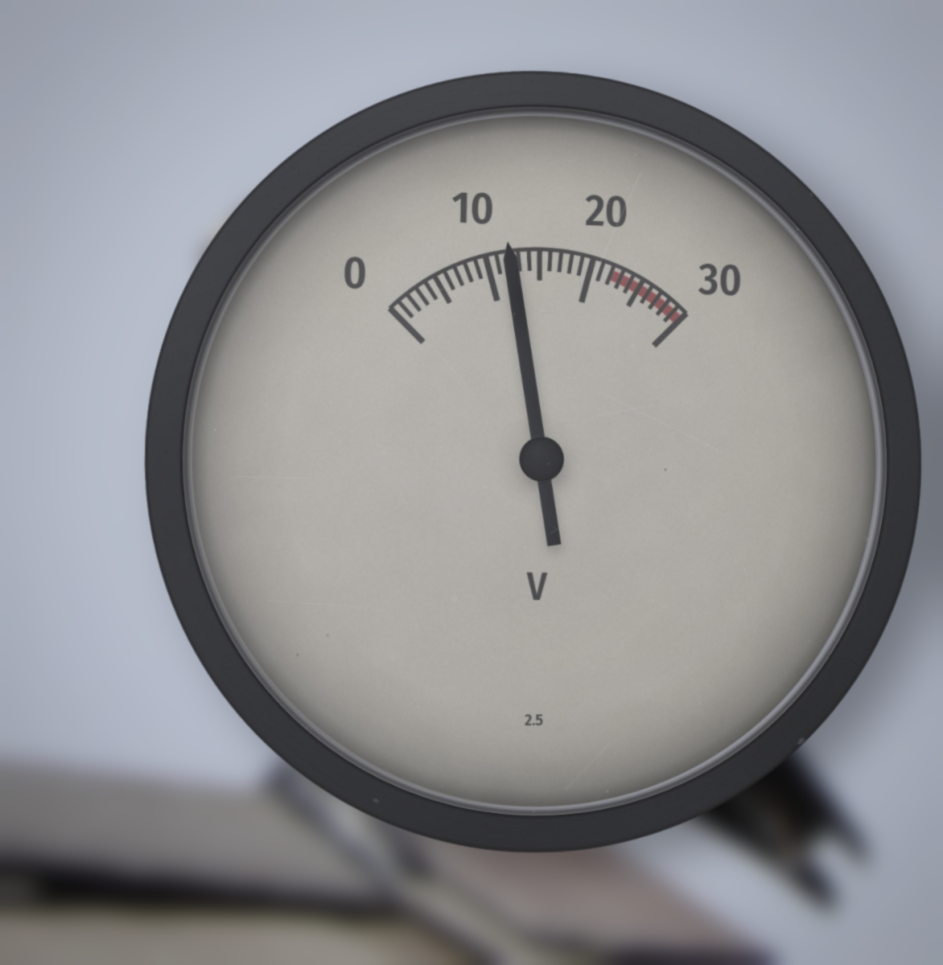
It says 12 V
